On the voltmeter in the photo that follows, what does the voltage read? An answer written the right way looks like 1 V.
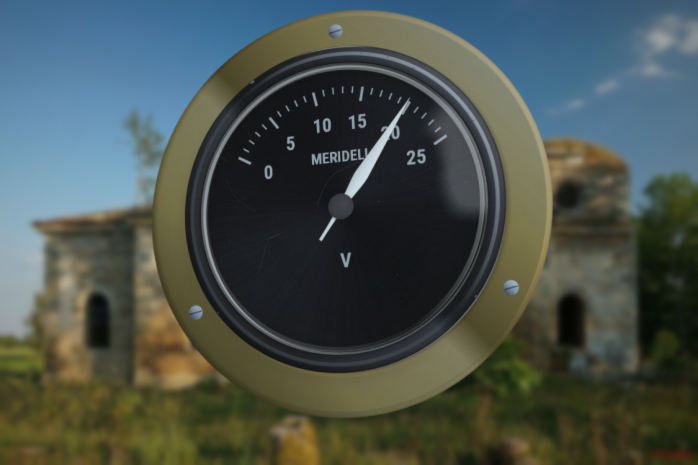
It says 20 V
